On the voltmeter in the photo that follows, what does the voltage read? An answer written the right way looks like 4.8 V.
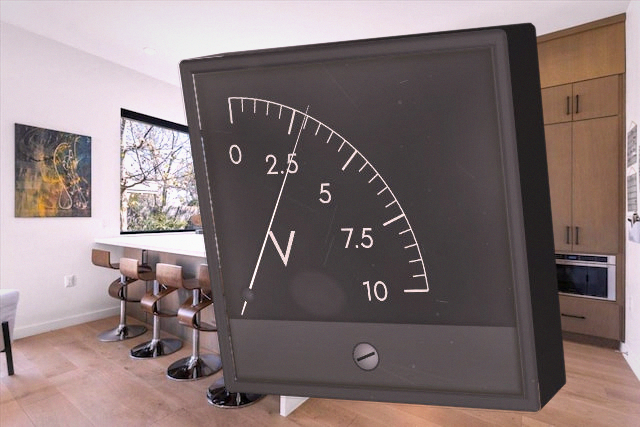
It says 3 V
